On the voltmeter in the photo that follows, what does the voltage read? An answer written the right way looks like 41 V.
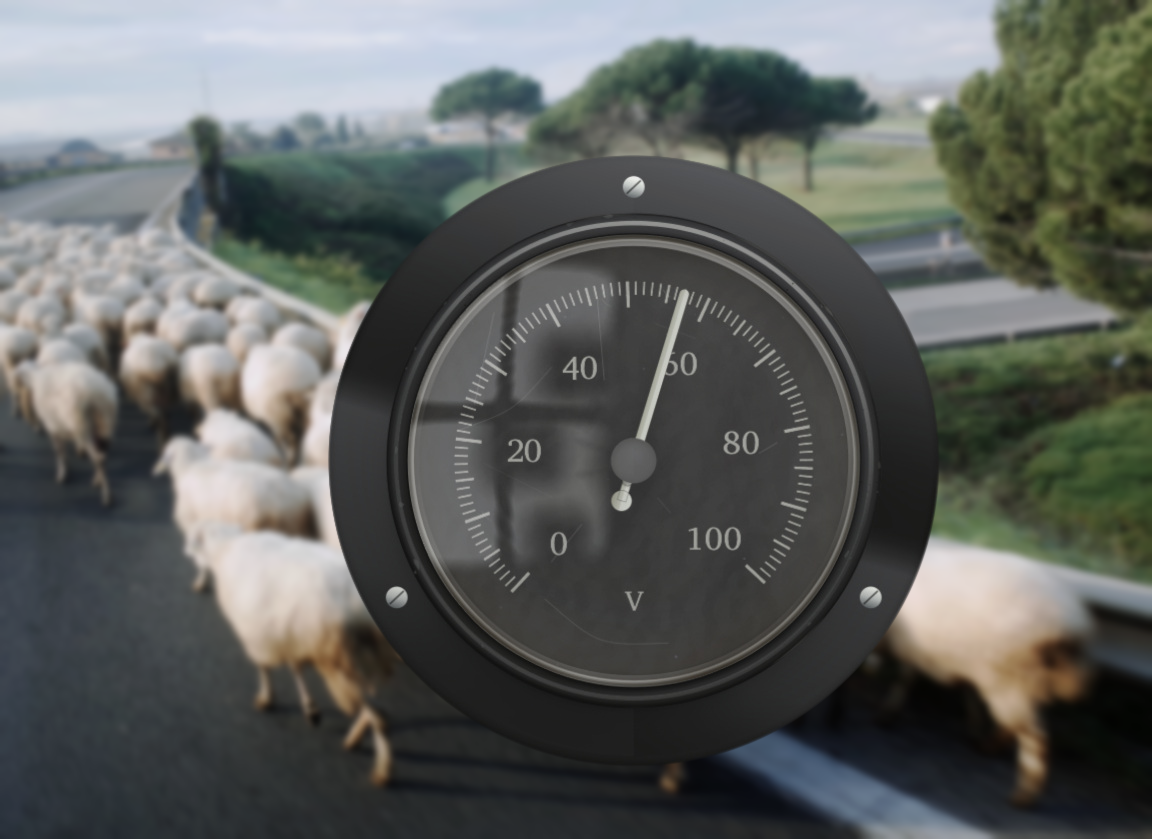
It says 57 V
